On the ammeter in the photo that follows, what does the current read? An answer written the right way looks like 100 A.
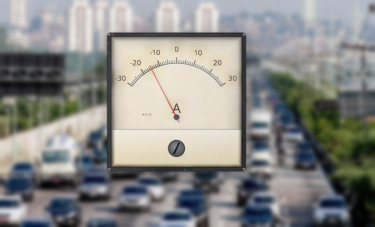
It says -15 A
